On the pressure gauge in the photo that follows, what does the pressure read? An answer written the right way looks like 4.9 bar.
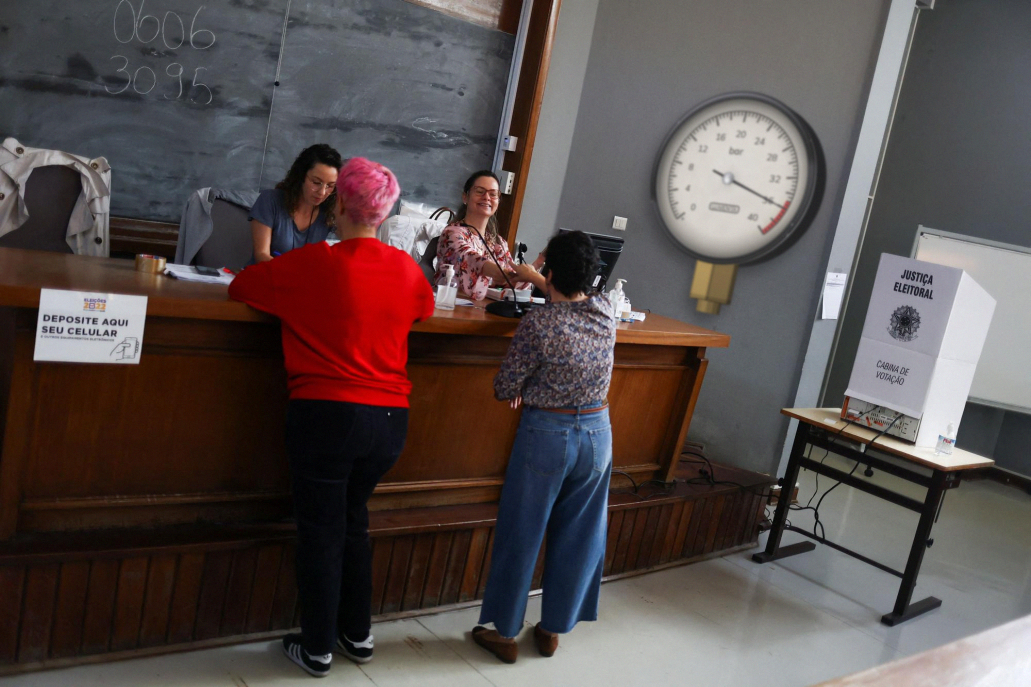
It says 36 bar
